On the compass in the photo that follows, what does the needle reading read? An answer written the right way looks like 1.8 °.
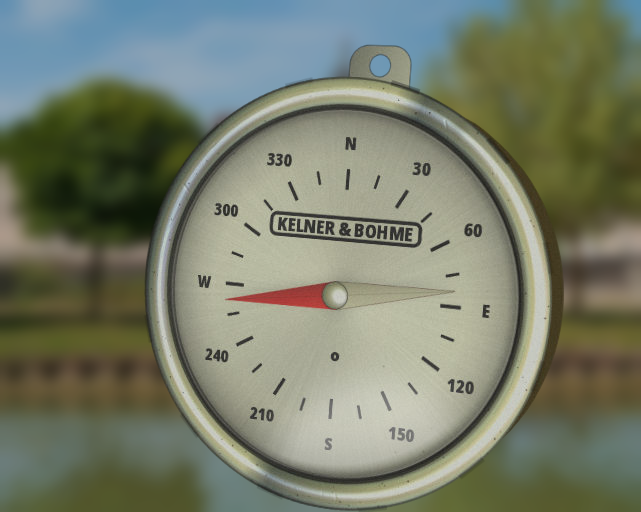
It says 262.5 °
